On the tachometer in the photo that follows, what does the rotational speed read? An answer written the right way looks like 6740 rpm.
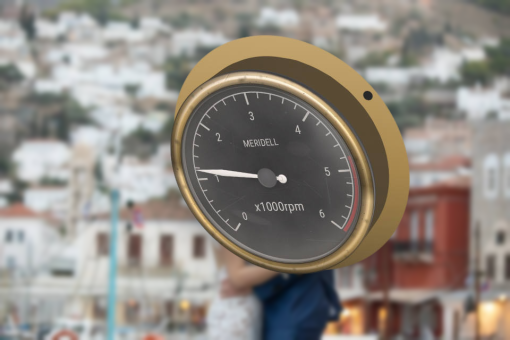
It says 1200 rpm
